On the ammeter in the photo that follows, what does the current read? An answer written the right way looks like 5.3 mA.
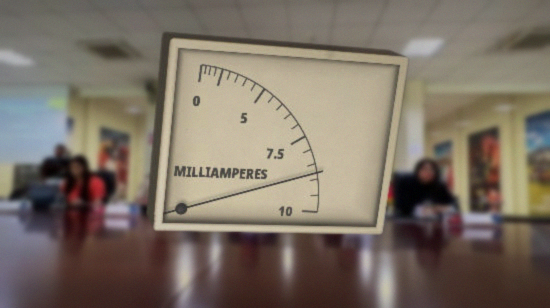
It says 8.75 mA
